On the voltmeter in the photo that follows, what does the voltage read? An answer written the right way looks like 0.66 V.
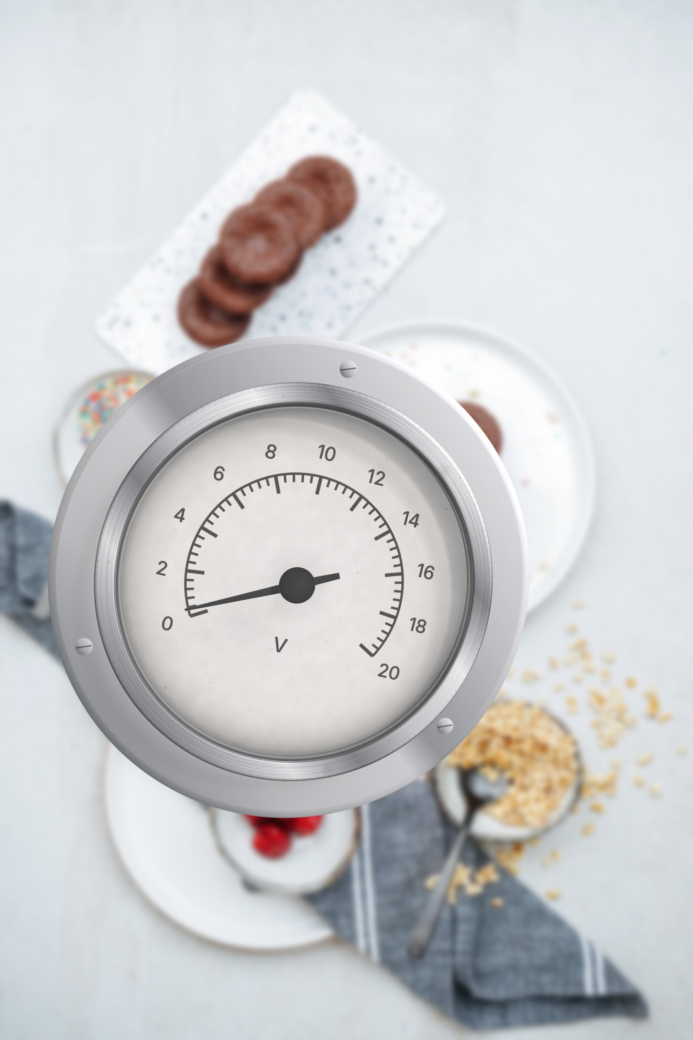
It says 0.4 V
